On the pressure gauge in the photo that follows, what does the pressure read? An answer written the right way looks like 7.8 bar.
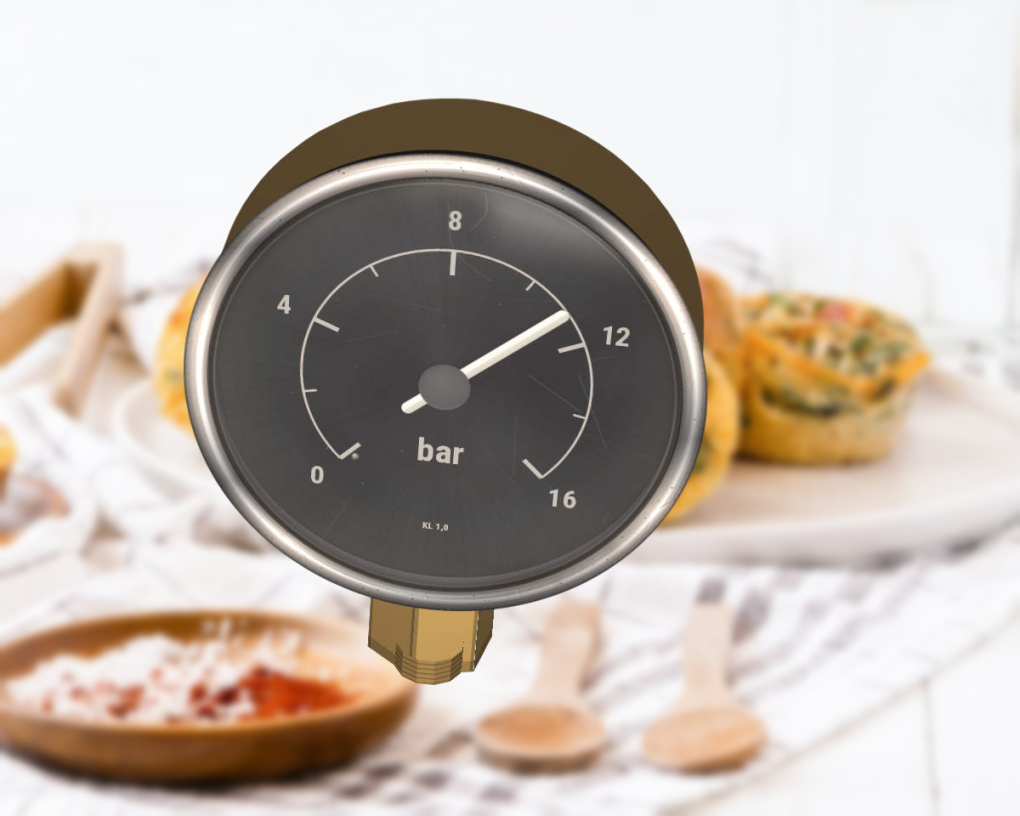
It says 11 bar
